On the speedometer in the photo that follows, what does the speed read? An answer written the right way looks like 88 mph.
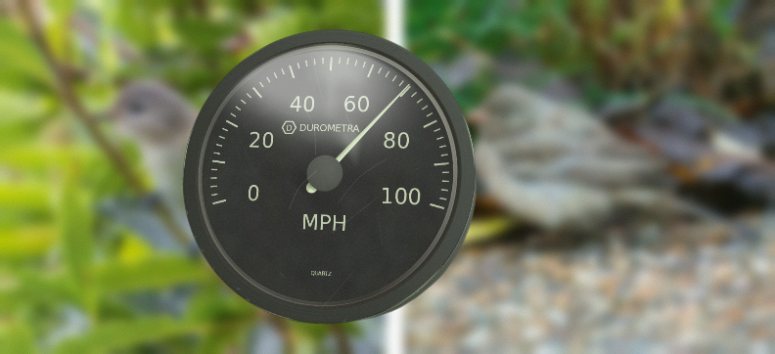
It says 70 mph
